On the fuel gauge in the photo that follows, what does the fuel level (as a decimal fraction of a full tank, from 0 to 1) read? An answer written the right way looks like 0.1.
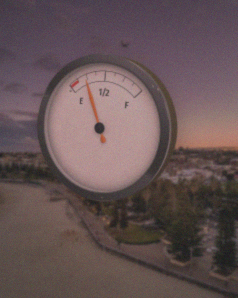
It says 0.25
